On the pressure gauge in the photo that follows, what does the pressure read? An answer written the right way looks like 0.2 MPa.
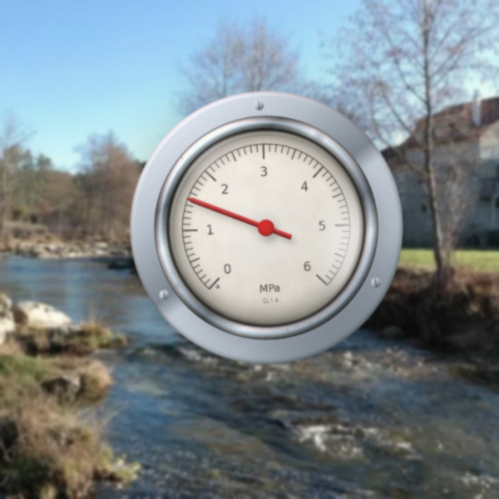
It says 1.5 MPa
